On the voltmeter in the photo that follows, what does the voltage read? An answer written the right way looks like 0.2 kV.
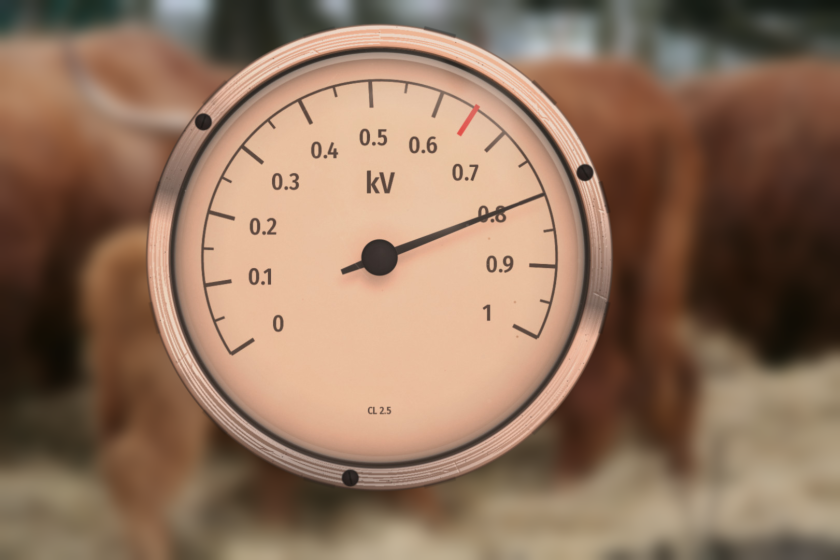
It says 0.8 kV
